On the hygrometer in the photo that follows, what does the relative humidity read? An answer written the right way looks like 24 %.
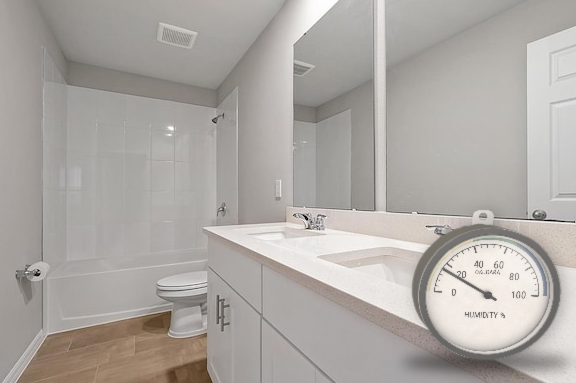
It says 16 %
